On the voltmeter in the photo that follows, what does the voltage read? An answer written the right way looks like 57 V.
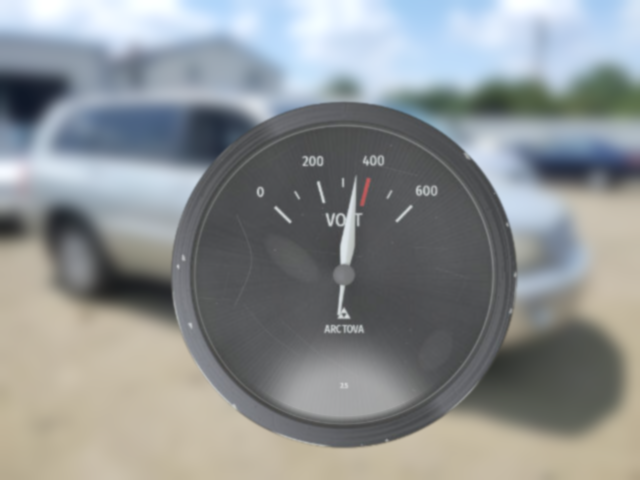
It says 350 V
